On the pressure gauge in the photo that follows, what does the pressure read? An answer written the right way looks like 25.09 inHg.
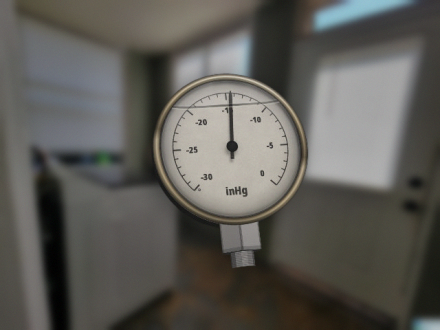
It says -14.5 inHg
